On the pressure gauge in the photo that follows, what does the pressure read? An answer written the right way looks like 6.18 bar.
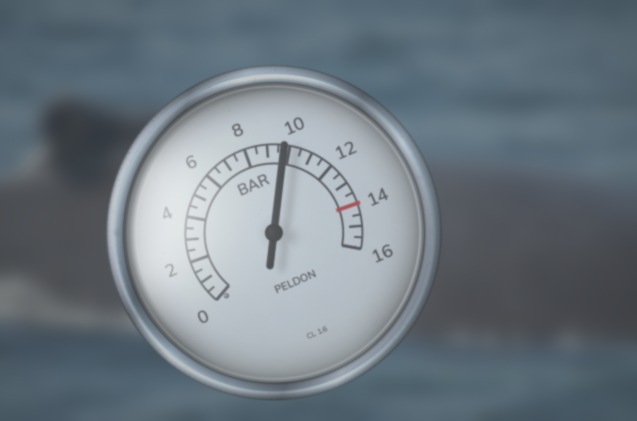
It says 9.75 bar
